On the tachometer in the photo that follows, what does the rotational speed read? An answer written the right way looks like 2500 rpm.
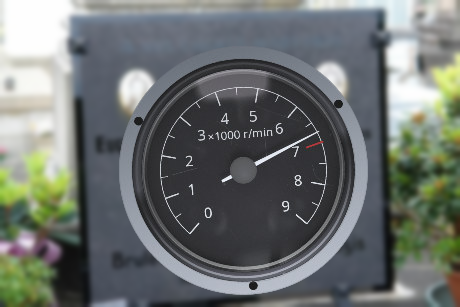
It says 6750 rpm
